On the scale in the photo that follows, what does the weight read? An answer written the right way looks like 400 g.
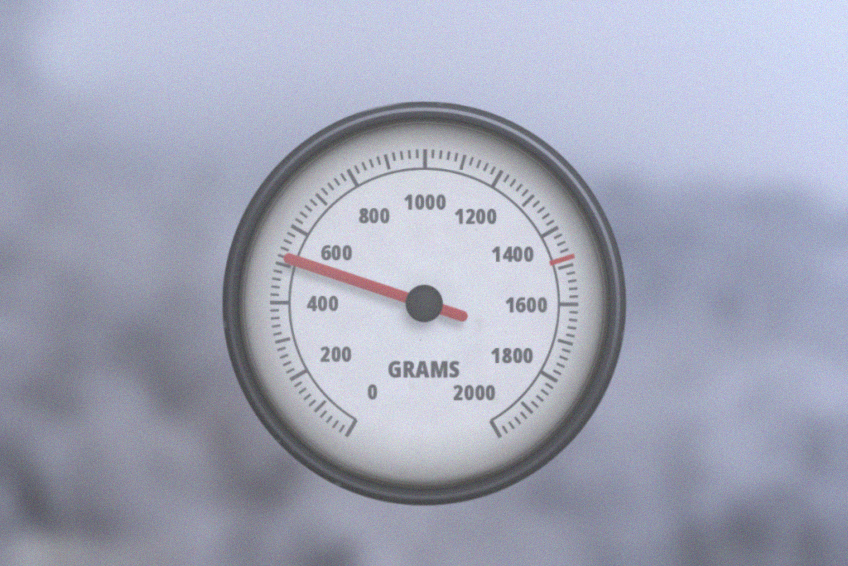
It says 520 g
